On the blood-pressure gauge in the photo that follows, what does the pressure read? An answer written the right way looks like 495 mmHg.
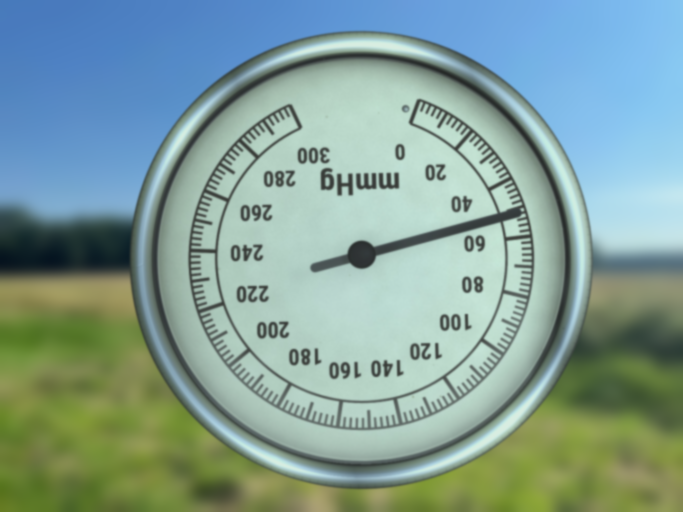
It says 52 mmHg
